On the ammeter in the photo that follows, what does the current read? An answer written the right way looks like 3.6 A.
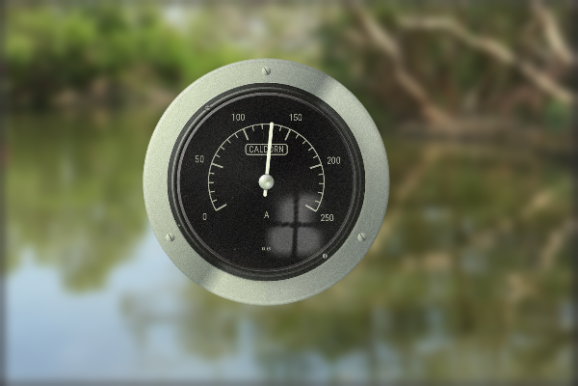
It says 130 A
